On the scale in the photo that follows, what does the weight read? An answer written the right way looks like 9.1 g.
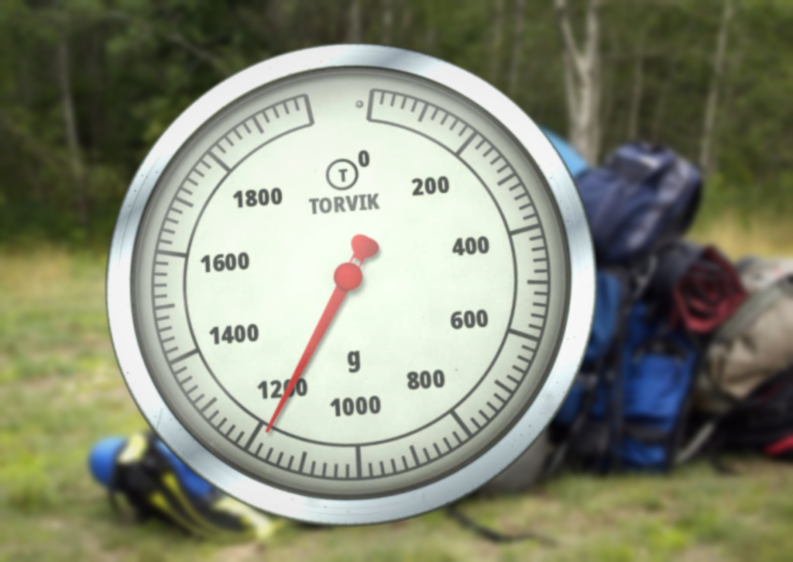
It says 1180 g
